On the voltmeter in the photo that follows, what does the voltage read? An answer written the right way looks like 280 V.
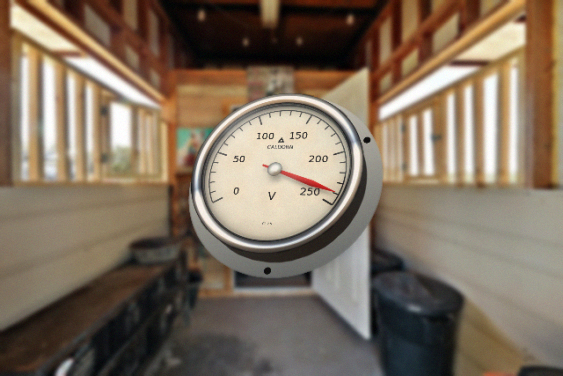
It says 240 V
